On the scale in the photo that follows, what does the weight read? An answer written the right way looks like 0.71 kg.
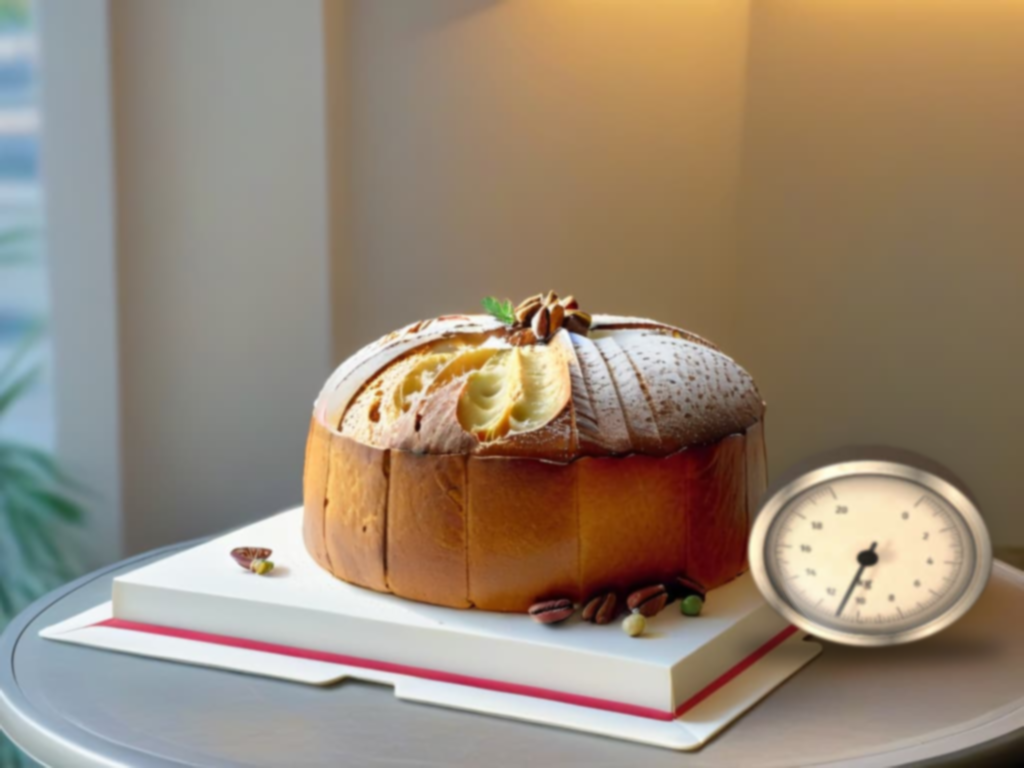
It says 11 kg
